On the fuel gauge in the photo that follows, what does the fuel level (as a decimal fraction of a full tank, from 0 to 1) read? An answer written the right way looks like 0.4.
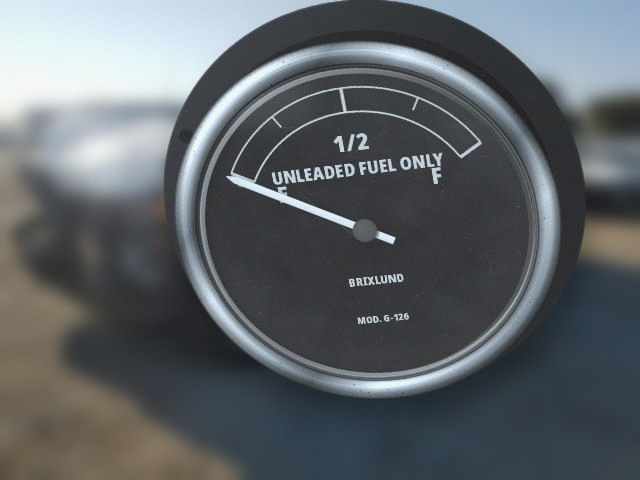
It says 0
